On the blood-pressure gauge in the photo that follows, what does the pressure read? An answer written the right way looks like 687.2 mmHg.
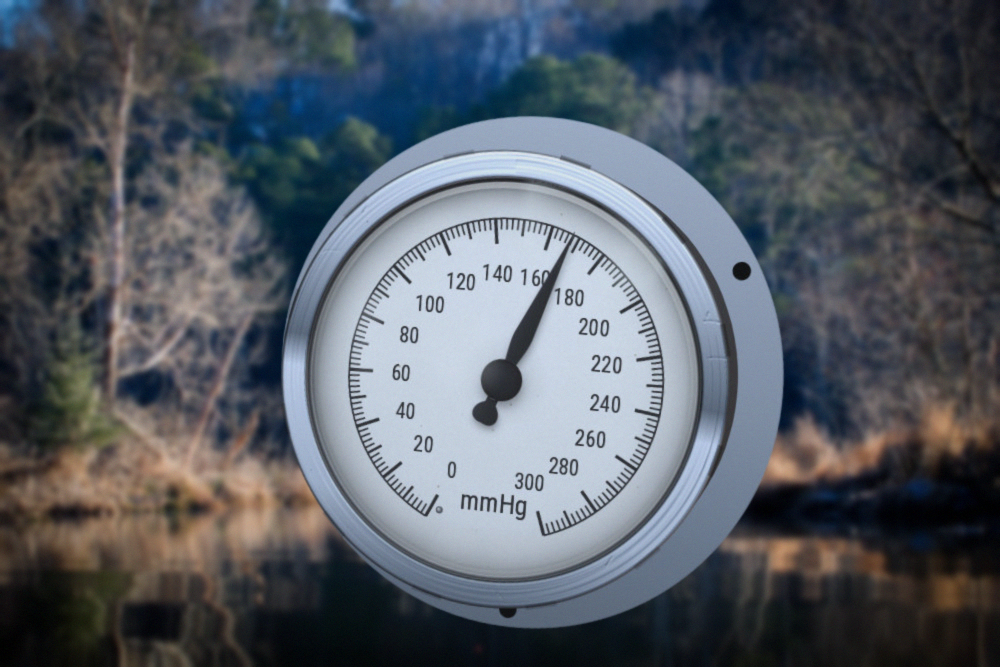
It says 168 mmHg
